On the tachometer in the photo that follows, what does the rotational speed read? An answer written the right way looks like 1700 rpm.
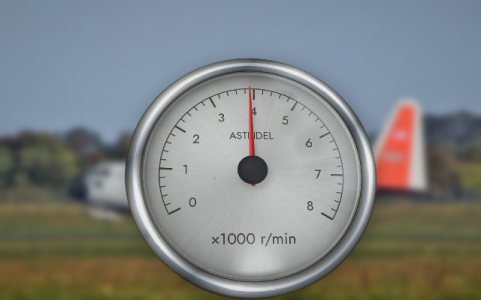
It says 3900 rpm
